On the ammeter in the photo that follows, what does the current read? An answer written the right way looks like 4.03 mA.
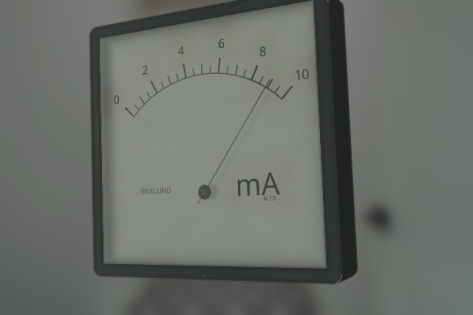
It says 9 mA
